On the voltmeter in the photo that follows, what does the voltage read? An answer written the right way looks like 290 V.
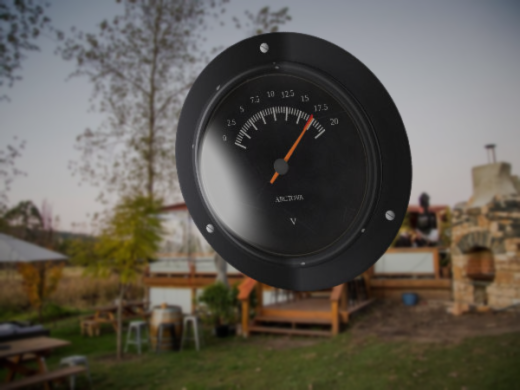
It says 17.5 V
